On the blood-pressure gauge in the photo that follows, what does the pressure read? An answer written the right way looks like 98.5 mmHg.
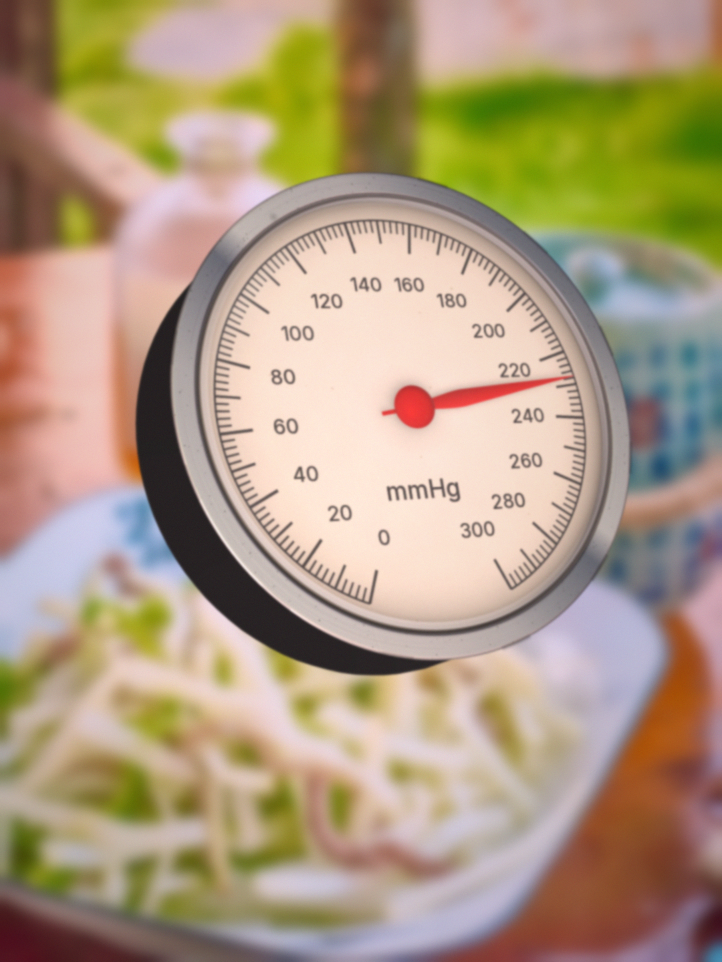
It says 228 mmHg
